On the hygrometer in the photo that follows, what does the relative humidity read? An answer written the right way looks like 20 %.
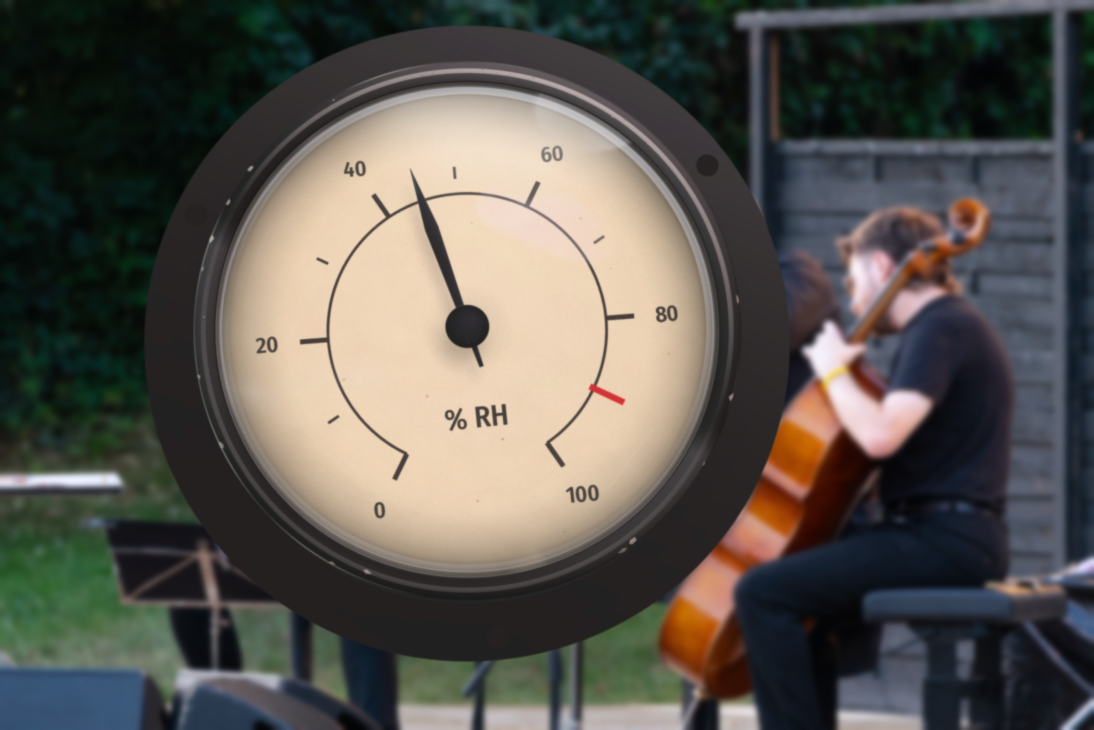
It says 45 %
